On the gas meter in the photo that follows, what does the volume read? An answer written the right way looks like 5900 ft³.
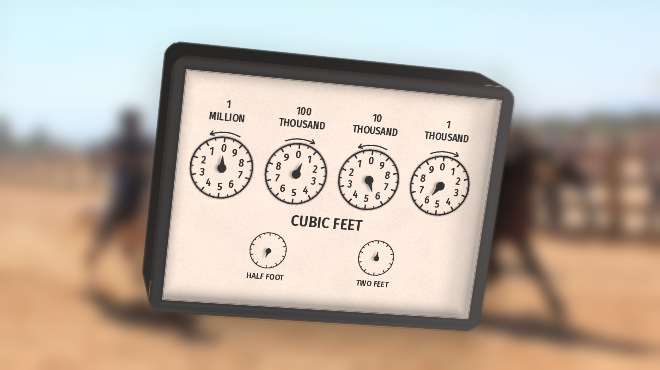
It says 5600 ft³
